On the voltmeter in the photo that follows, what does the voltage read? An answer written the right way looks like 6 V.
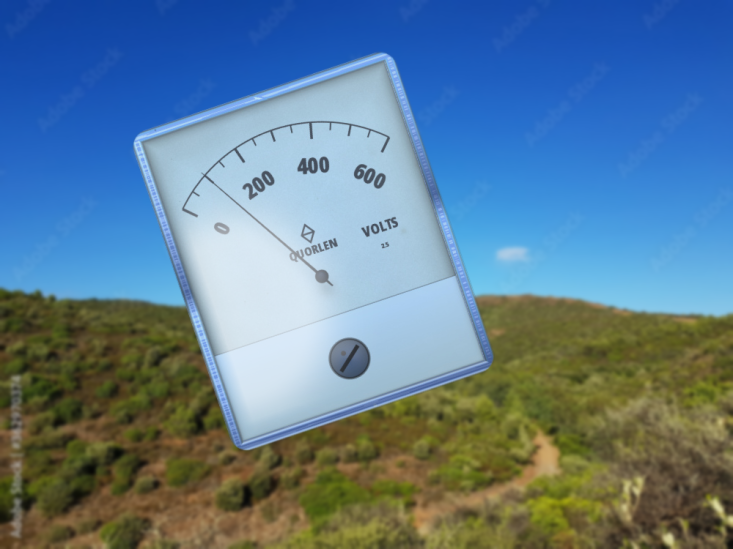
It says 100 V
